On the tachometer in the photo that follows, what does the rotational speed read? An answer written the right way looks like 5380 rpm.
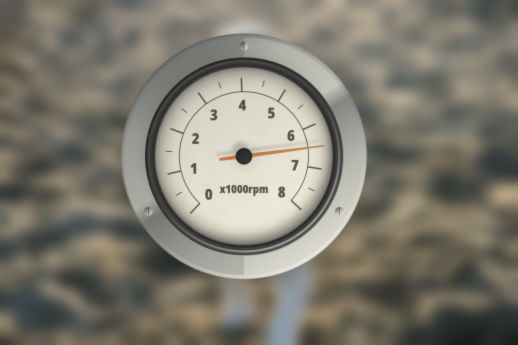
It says 6500 rpm
